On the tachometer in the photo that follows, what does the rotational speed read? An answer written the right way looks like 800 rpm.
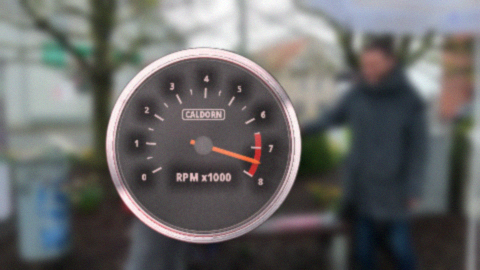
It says 7500 rpm
